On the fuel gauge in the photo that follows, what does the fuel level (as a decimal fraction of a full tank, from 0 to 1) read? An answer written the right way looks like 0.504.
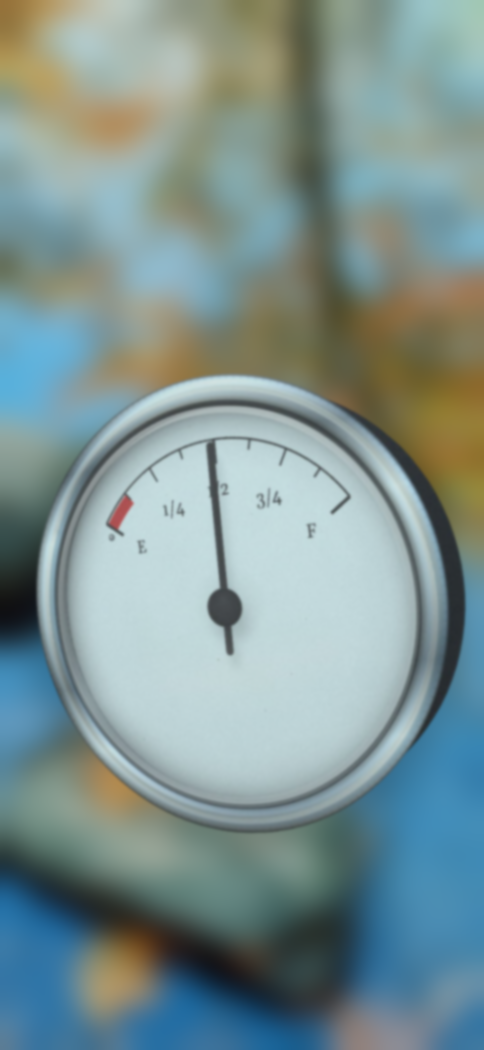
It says 0.5
